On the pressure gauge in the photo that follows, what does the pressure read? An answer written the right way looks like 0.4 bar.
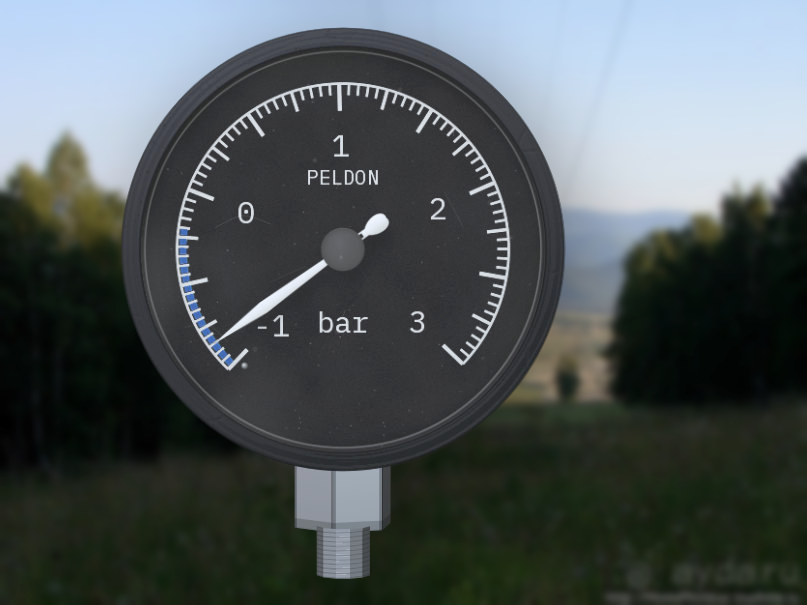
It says -0.85 bar
